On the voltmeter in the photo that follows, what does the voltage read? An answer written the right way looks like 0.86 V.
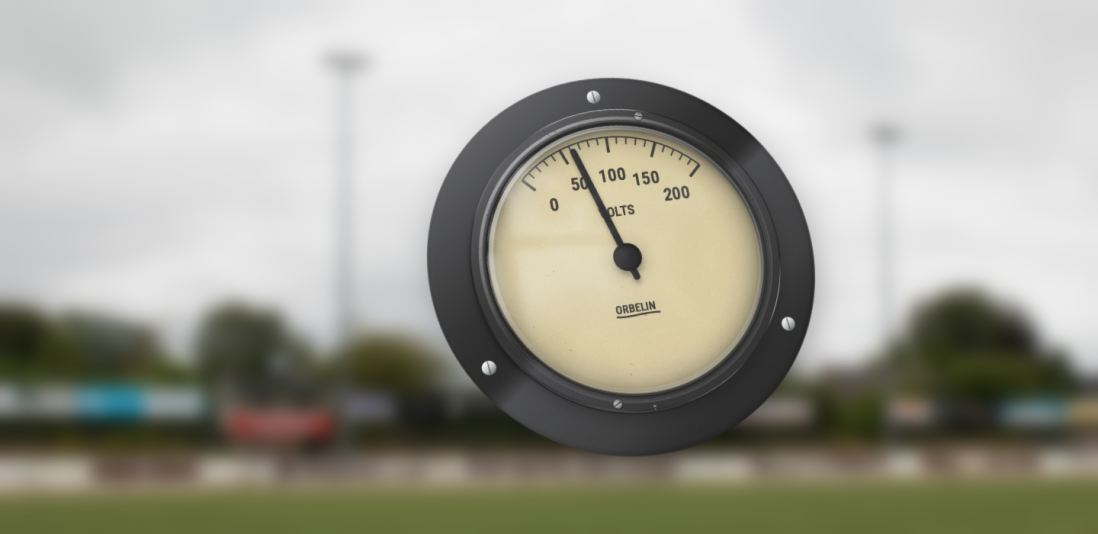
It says 60 V
